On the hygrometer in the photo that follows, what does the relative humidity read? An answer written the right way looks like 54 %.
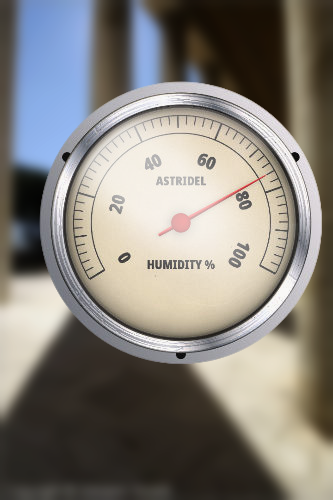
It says 76 %
